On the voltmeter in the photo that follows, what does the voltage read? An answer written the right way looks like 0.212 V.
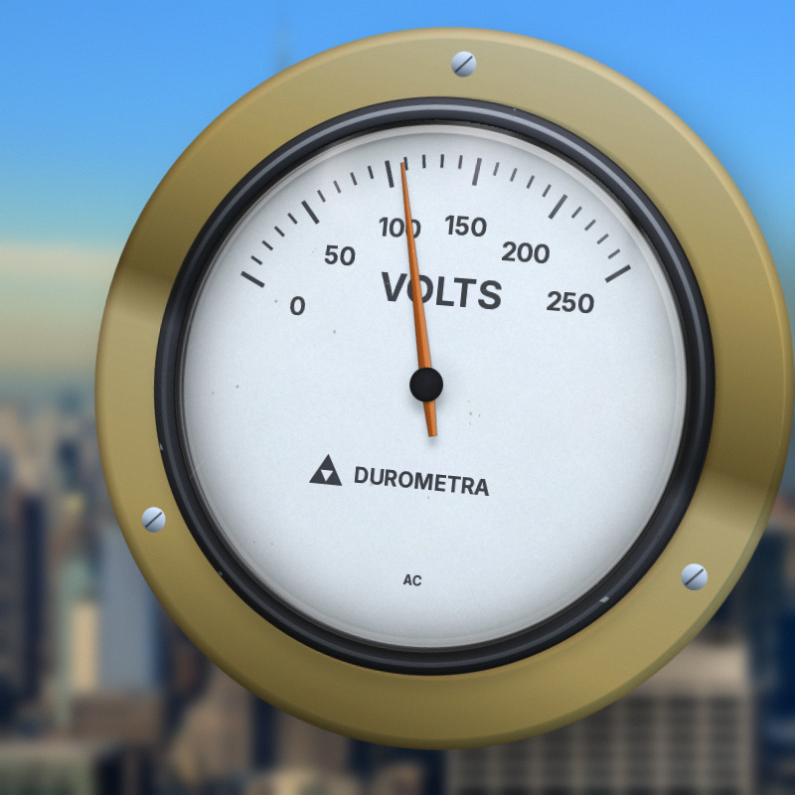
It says 110 V
